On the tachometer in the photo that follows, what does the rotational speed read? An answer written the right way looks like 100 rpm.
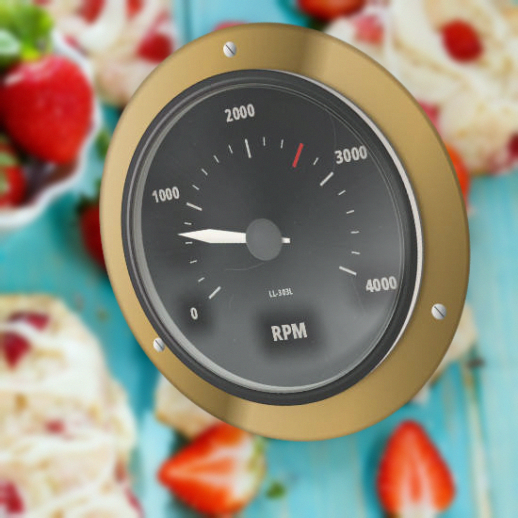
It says 700 rpm
